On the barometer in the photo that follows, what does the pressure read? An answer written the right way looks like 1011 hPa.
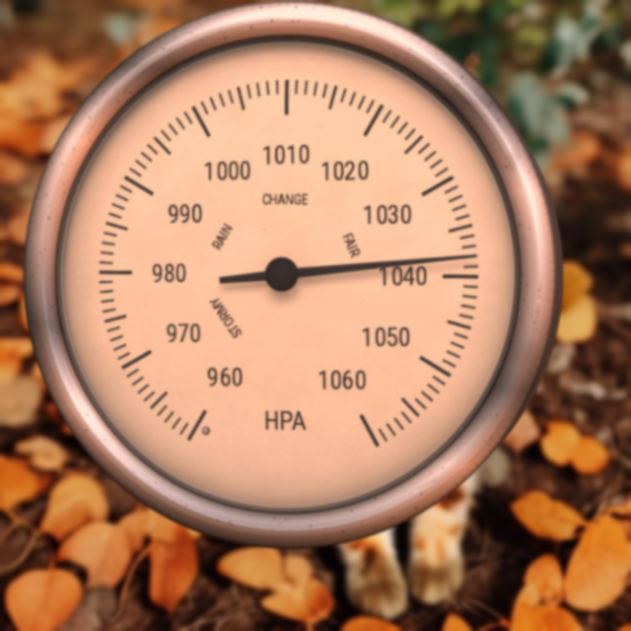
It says 1038 hPa
